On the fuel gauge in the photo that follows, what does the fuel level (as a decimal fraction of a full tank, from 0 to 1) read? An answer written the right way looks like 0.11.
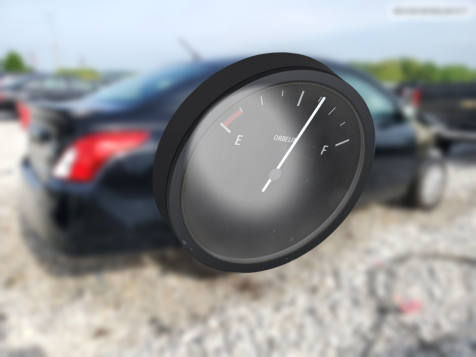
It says 0.625
